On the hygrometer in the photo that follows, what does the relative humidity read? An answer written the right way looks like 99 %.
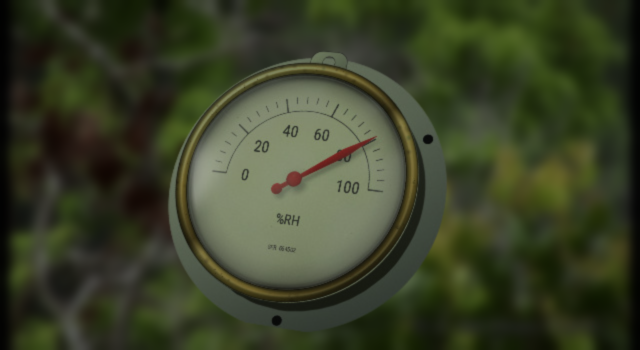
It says 80 %
